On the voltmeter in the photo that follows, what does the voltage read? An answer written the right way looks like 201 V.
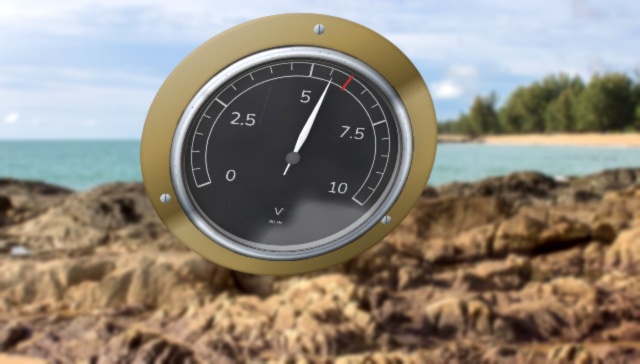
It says 5.5 V
